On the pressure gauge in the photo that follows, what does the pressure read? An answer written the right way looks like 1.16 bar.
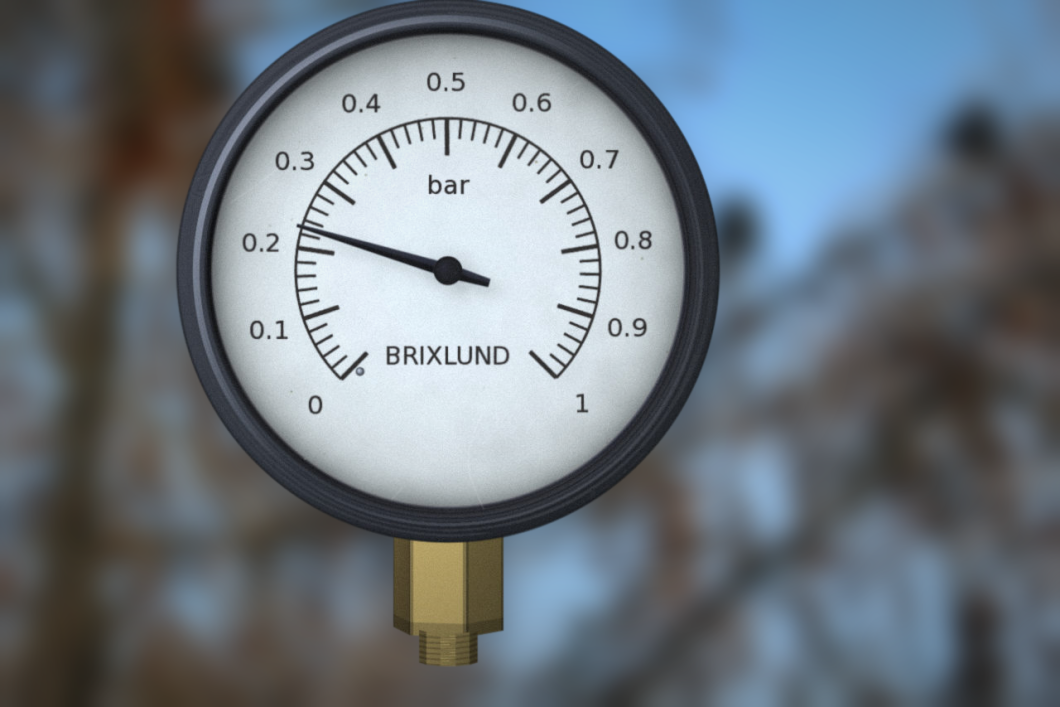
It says 0.23 bar
